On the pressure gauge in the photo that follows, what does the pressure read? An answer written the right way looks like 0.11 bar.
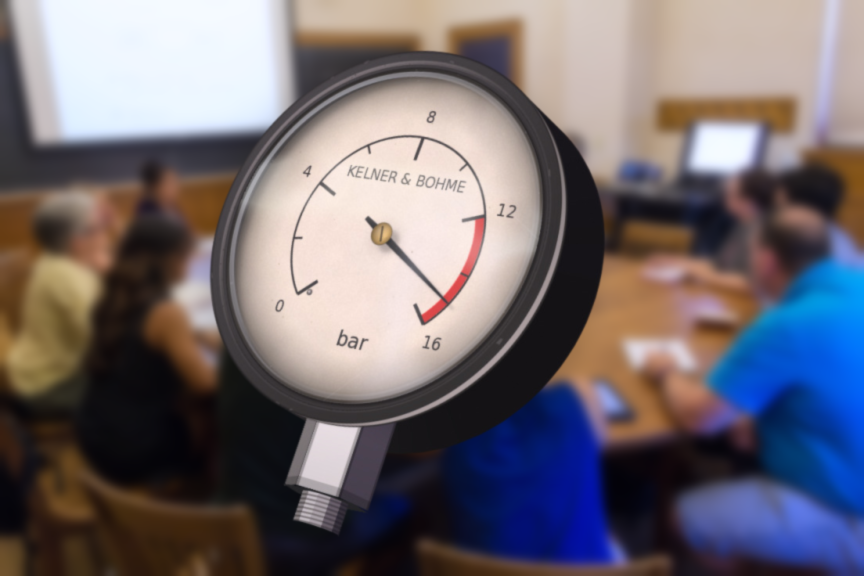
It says 15 bar
